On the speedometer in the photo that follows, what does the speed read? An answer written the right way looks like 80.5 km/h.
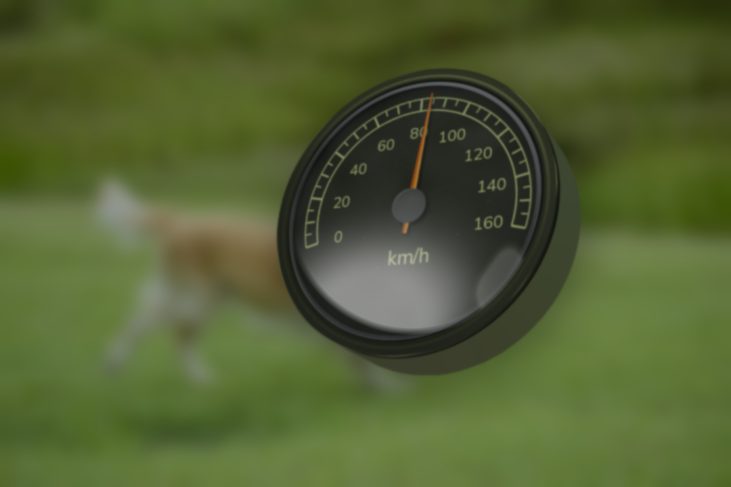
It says 85 km/h
